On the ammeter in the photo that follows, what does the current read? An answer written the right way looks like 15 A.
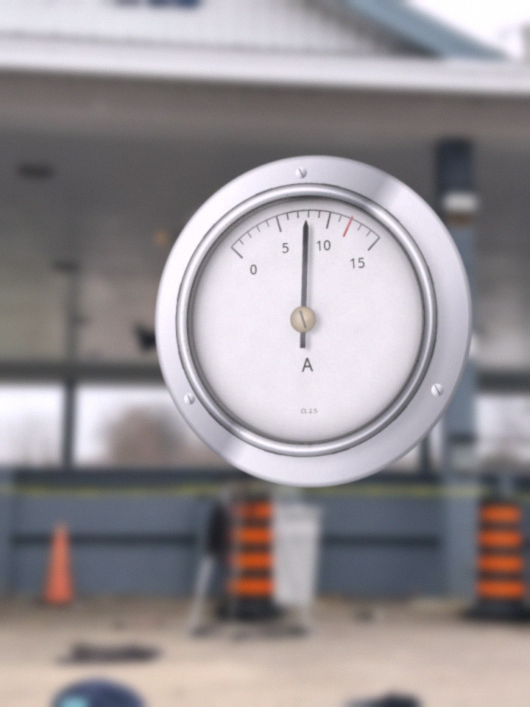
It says 8 A
